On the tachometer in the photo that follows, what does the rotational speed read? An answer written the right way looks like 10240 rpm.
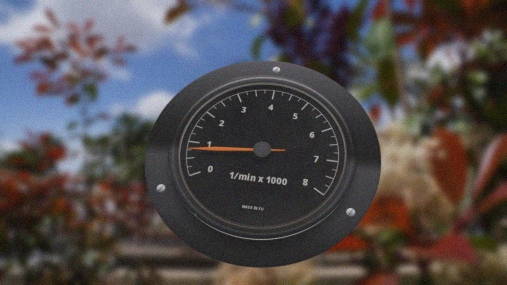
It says 750 rpm
